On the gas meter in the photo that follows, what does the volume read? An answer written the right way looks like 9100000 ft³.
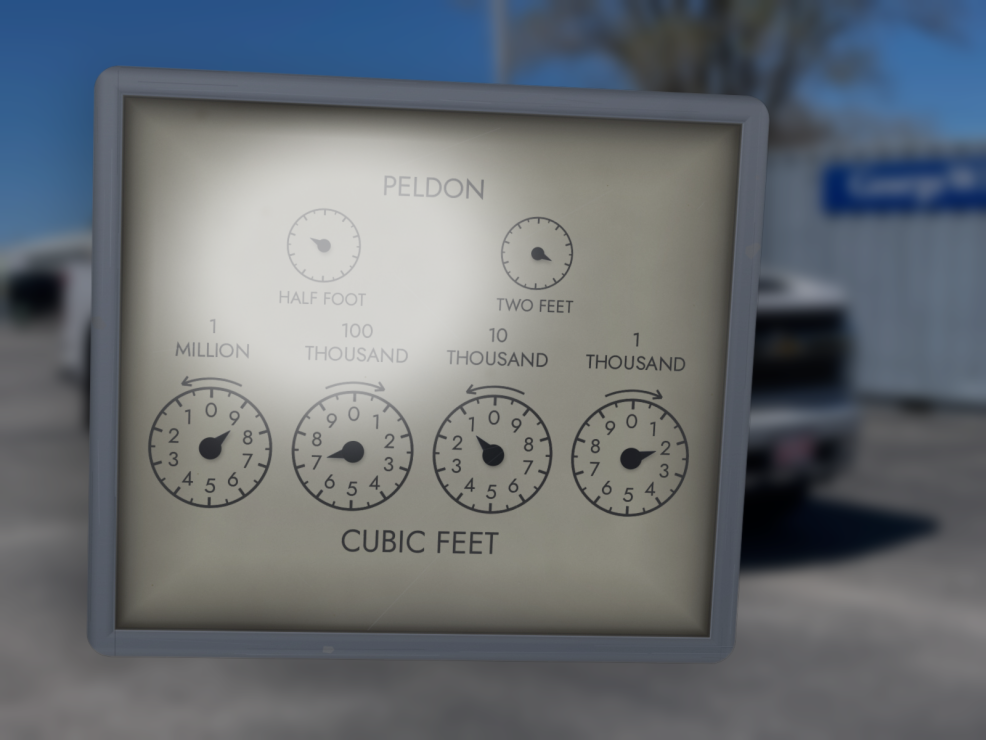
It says 871200 ft³
